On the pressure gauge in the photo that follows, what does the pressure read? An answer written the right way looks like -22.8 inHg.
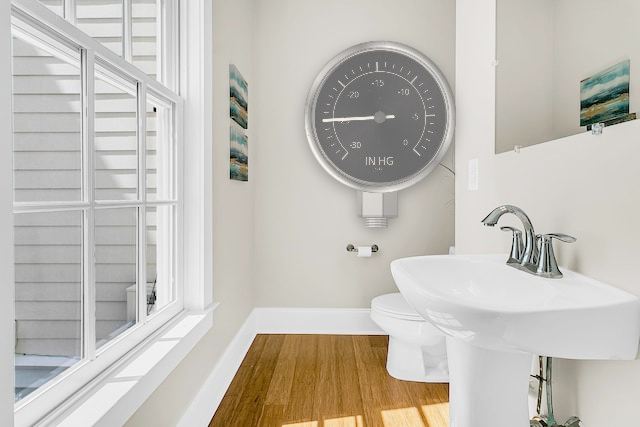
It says -25 inHg
